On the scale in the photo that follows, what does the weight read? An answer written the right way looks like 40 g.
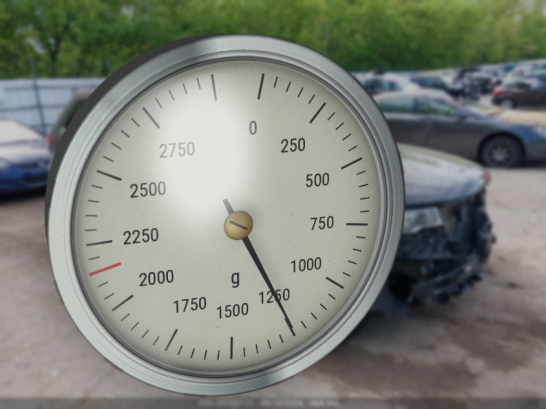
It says 1250 g
